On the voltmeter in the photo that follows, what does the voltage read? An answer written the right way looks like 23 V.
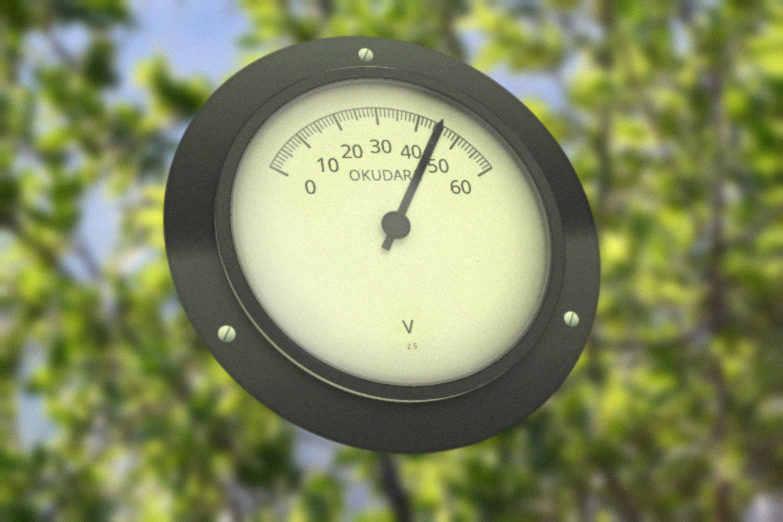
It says 45 V
